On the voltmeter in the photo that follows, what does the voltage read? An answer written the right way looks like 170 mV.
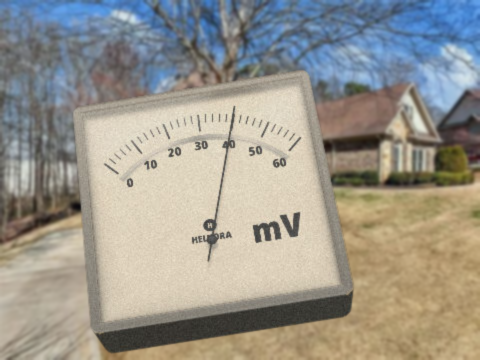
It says 40 mV
